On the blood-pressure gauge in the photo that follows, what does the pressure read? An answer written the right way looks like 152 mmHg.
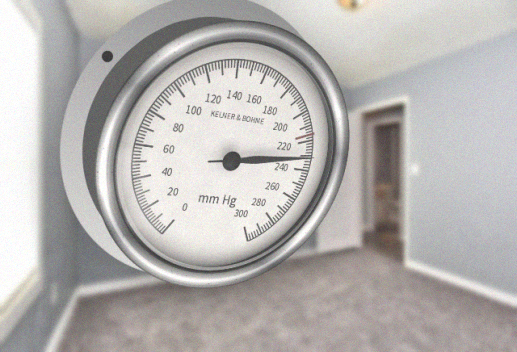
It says 230 mmHg
